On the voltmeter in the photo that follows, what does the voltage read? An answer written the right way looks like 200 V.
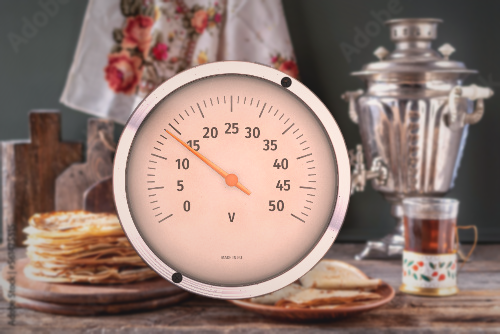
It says 14 V
